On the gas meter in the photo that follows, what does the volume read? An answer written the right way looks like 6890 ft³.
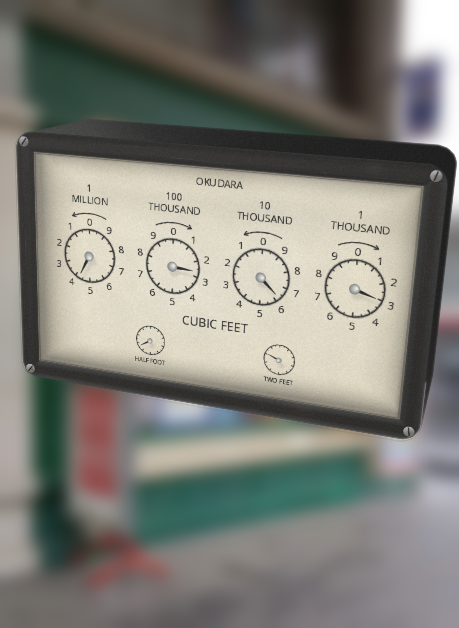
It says 426300 ft³
